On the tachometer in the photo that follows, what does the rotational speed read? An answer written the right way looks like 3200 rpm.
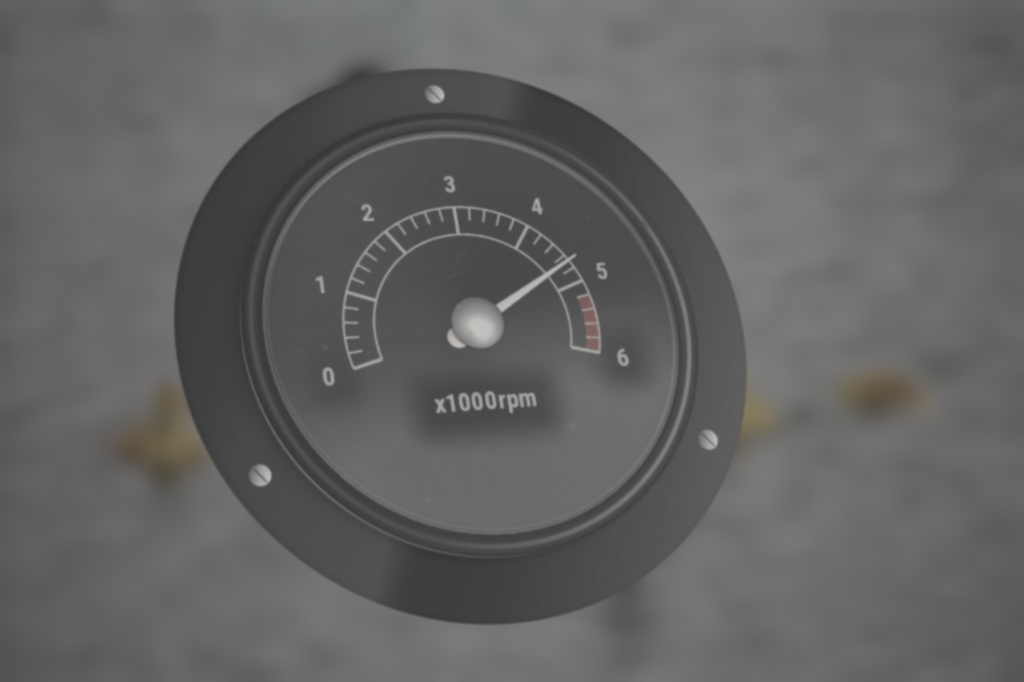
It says 4700 rpm
